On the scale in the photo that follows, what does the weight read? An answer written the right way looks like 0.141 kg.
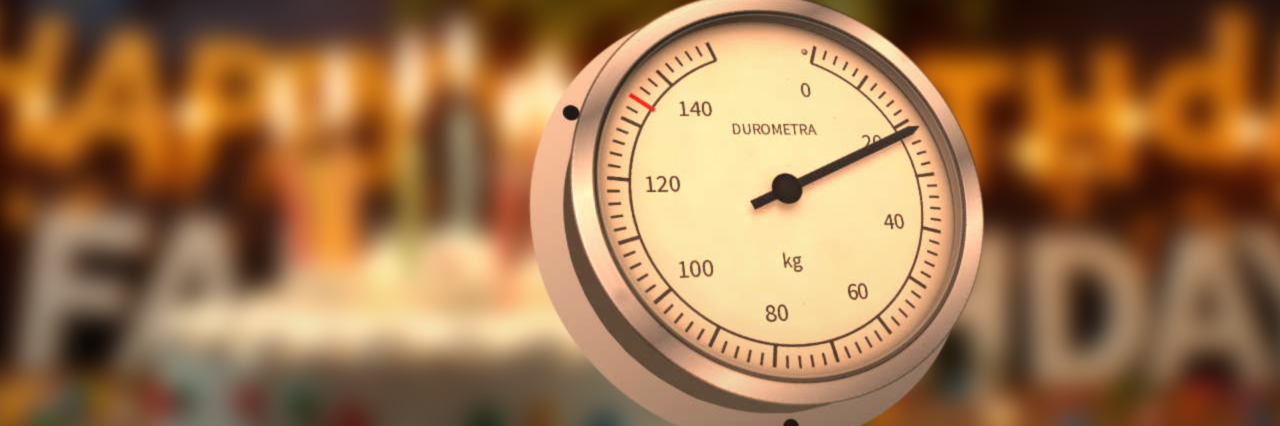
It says 22 kg
